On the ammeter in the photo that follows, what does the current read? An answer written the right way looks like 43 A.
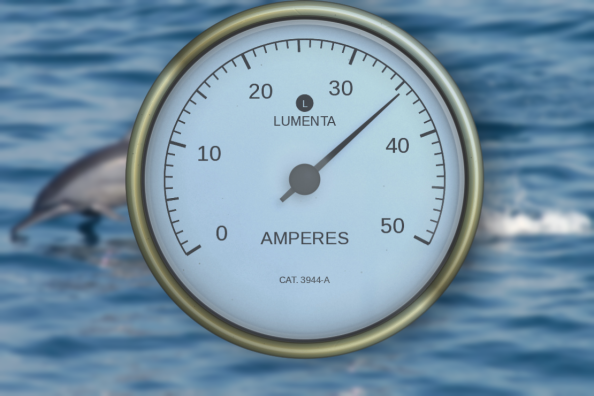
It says 35.5 A
